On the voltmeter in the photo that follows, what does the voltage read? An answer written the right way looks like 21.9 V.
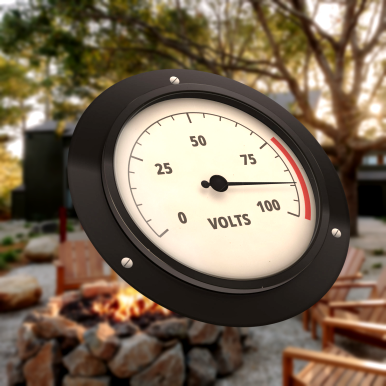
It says 90 V
